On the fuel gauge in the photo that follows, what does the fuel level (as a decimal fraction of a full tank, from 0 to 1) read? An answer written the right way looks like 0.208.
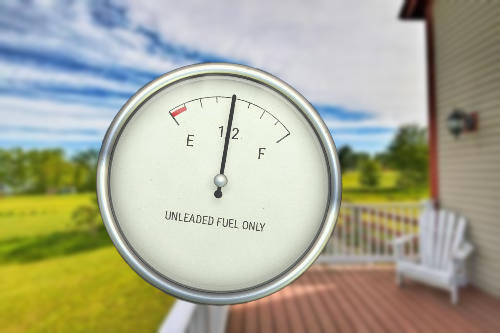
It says 0.5
